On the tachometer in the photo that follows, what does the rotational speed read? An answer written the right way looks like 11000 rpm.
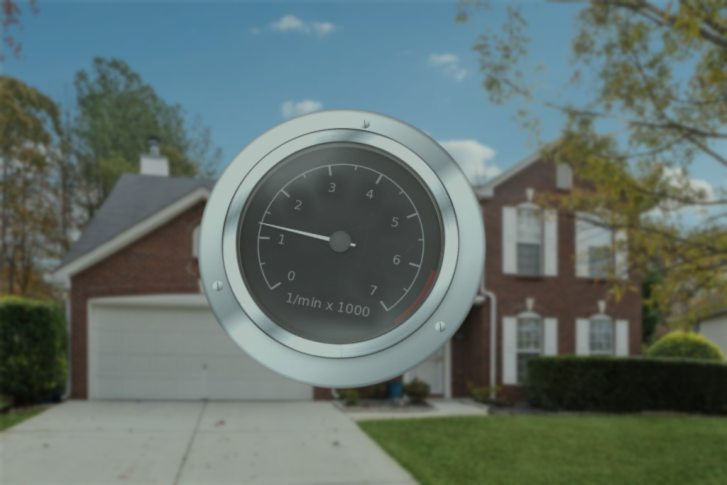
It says 1250 rpm
